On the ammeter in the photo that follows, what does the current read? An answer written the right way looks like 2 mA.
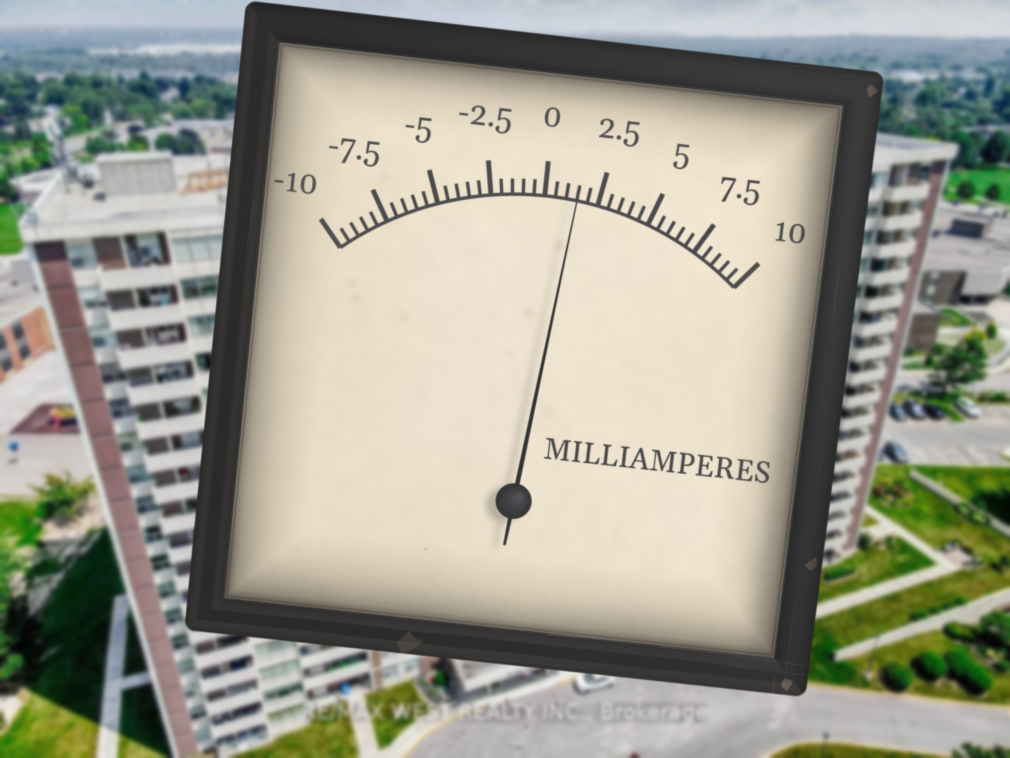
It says 1.5 mA
